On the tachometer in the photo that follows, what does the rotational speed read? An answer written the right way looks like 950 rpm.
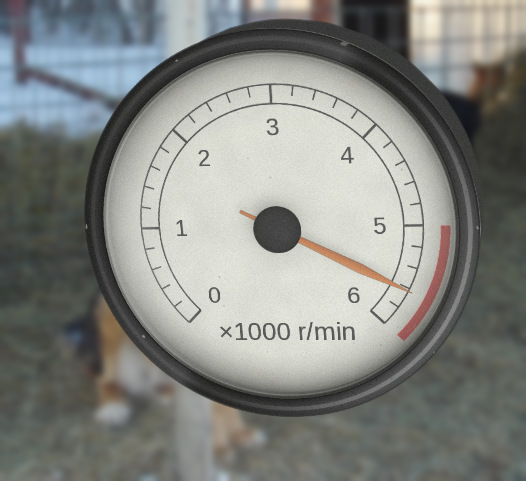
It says 5600 rpm
